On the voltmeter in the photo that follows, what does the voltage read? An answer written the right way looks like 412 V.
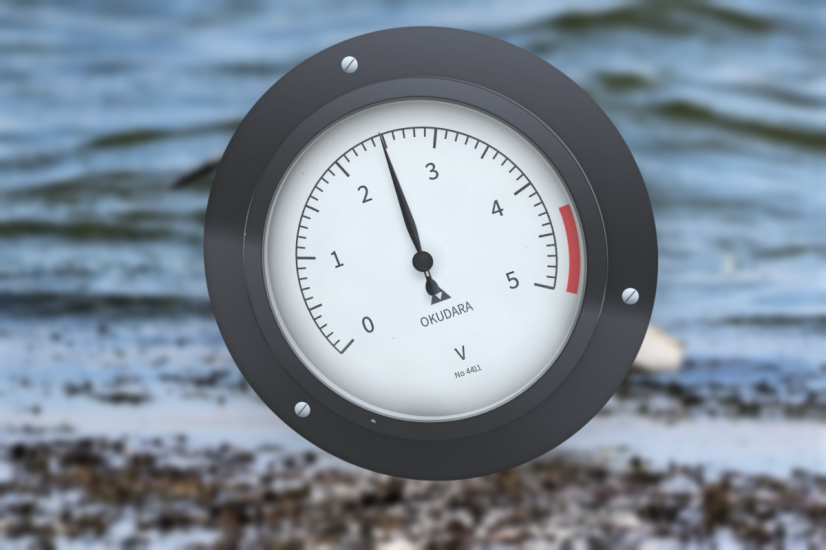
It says 2.5 V
